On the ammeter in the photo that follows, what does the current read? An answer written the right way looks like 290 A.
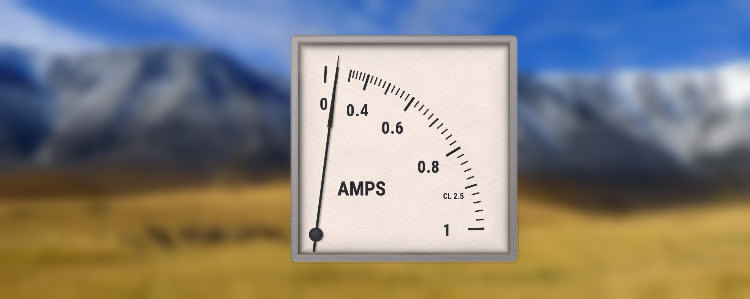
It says 0.2 A
